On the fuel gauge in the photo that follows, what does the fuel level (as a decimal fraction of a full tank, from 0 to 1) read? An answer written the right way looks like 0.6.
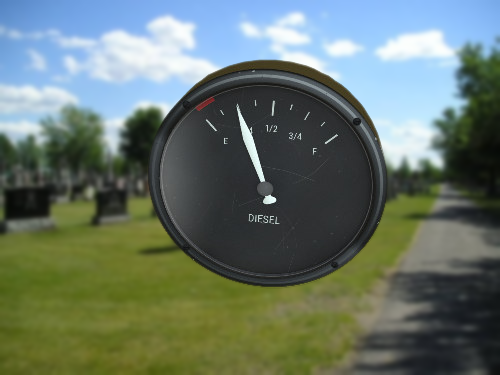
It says 0.25
